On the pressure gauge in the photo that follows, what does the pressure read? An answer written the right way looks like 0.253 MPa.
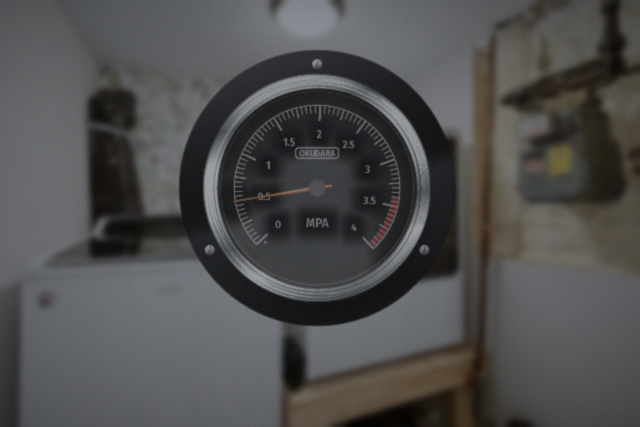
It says 0.5 MPa
